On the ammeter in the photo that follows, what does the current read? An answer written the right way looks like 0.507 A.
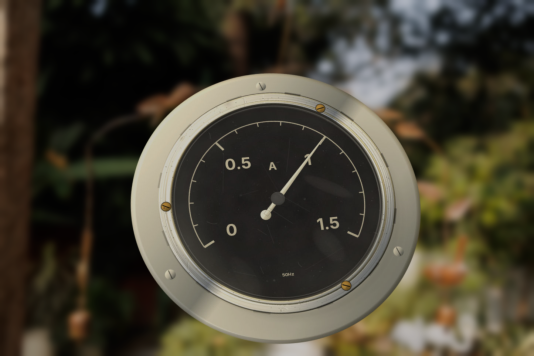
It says 1 A
